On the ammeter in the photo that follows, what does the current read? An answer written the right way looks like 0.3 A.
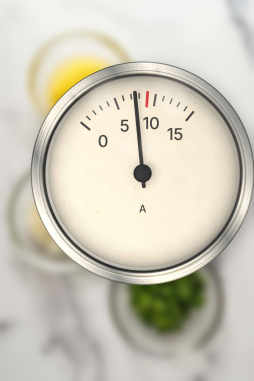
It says 7.5 A
